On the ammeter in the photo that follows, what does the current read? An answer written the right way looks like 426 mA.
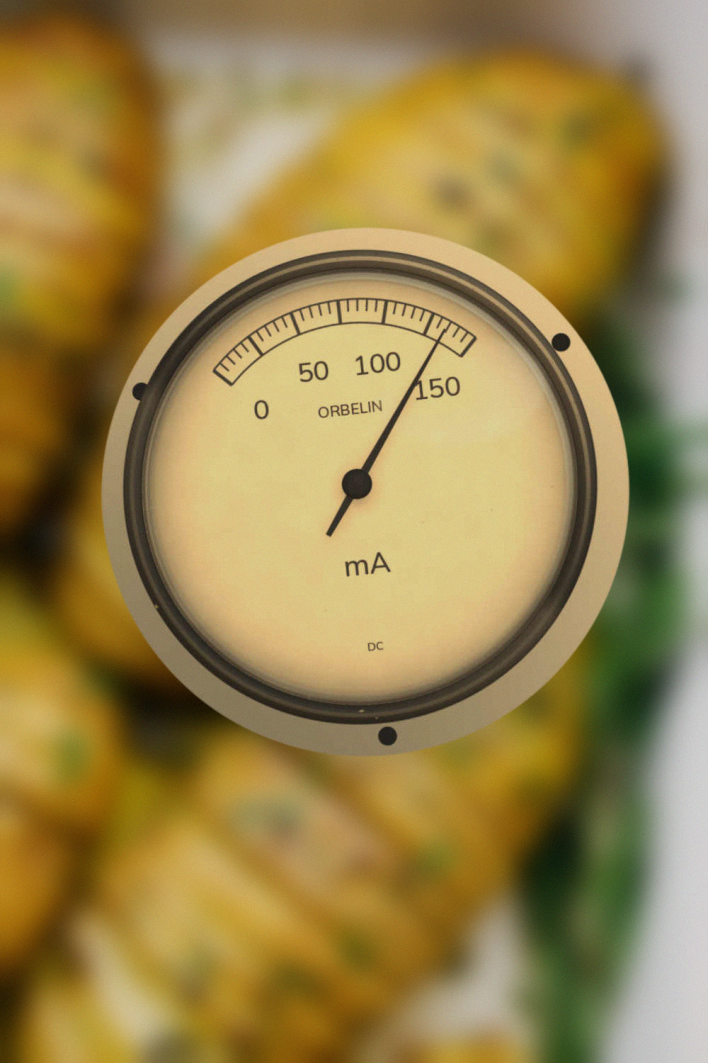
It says 135 mA
